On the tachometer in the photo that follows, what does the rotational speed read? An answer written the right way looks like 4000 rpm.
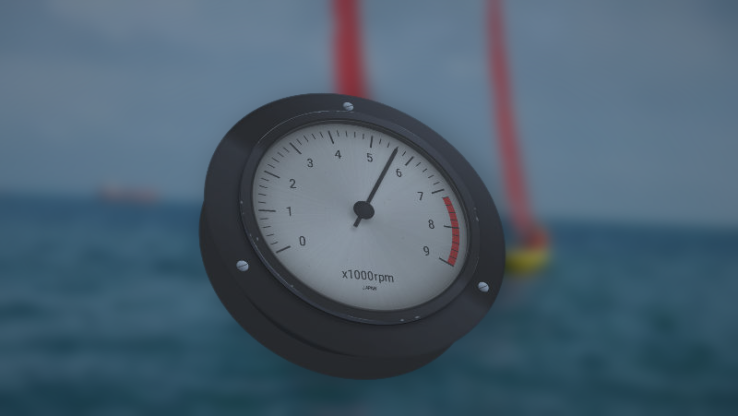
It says 5600 rpm
